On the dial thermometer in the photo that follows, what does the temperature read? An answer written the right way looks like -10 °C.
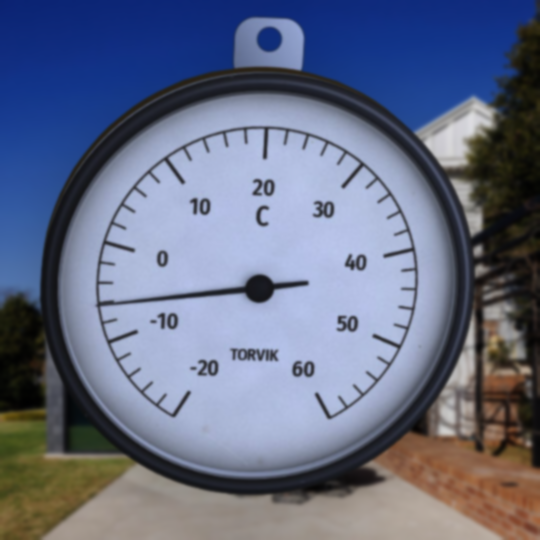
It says -6 °C
